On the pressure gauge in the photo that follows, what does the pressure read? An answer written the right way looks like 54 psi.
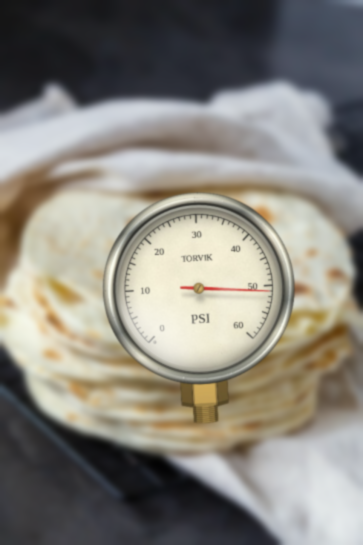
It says 51 psi
